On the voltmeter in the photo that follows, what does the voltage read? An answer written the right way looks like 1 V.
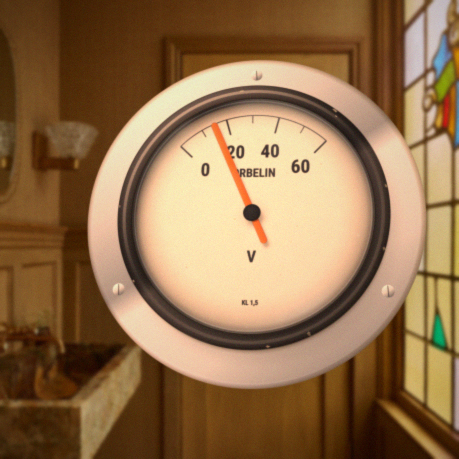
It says 15 V
